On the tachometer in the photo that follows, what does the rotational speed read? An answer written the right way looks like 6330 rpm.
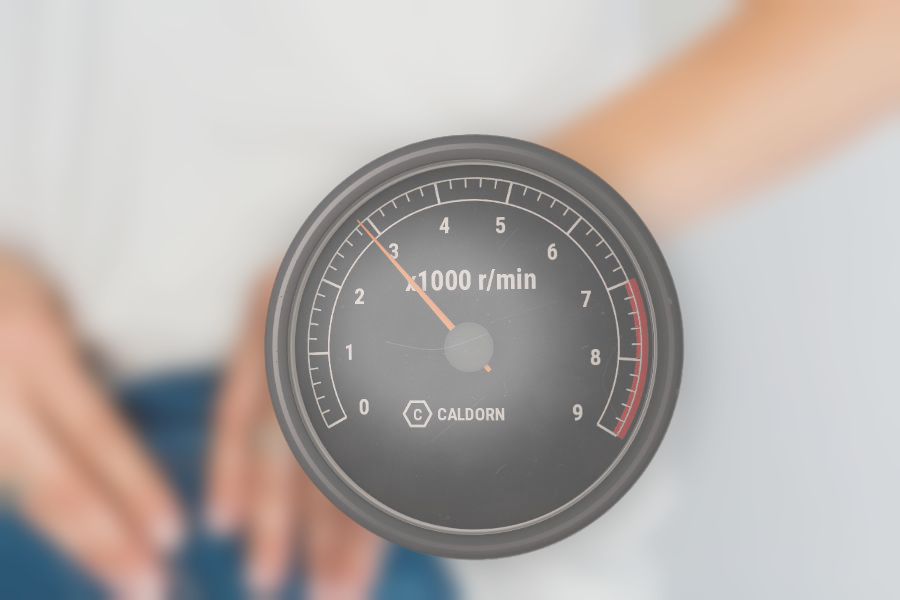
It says 2900 rpm
